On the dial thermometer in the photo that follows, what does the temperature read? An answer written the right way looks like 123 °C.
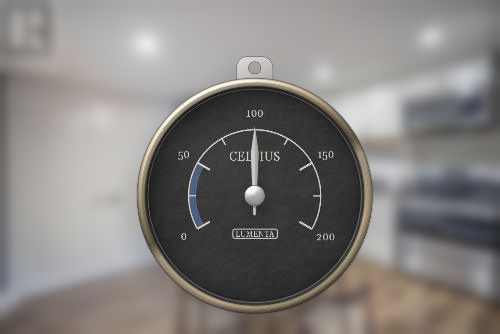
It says 100 °C
